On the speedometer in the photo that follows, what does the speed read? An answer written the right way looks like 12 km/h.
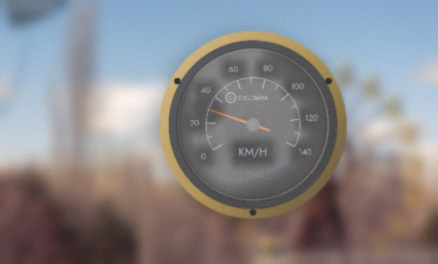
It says 30 km/h
